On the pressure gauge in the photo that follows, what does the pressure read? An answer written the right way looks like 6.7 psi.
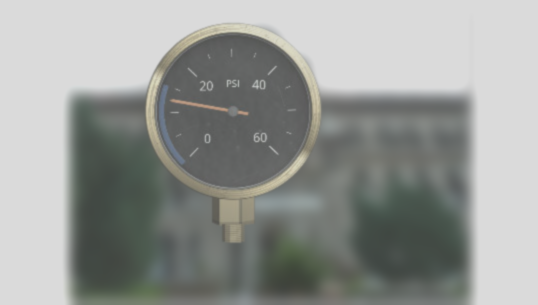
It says 12.5 psi
